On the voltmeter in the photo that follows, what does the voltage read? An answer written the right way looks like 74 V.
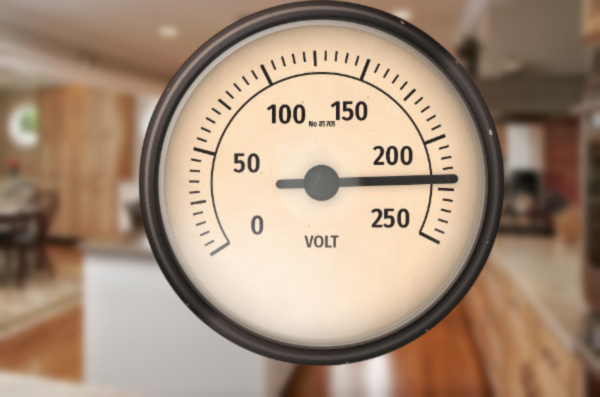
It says 220 V
